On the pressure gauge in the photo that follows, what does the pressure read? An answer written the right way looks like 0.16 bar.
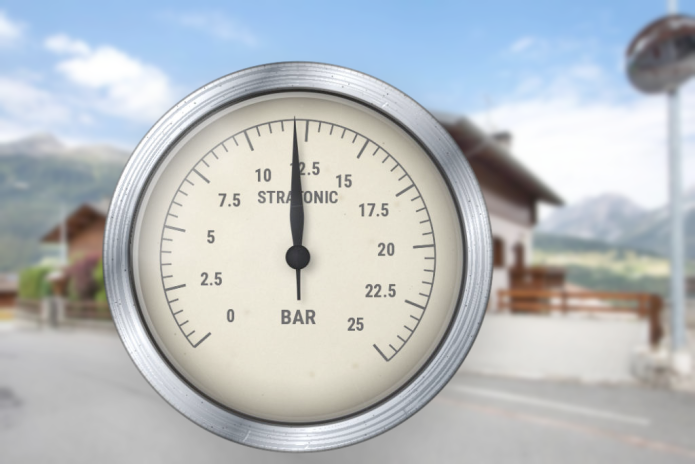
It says 12 bar
